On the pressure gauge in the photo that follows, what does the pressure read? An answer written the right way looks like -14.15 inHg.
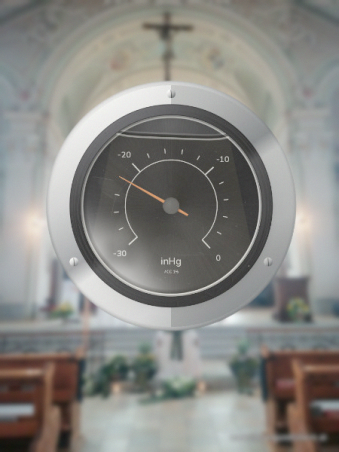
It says -22 inHg
